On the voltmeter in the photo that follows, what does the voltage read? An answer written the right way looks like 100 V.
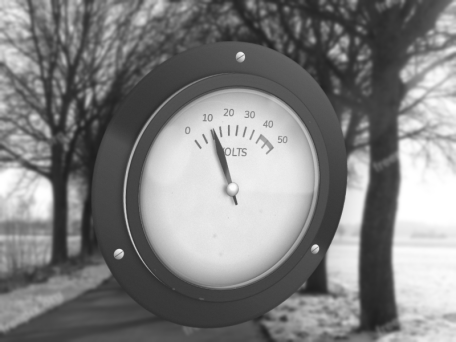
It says 10 V
